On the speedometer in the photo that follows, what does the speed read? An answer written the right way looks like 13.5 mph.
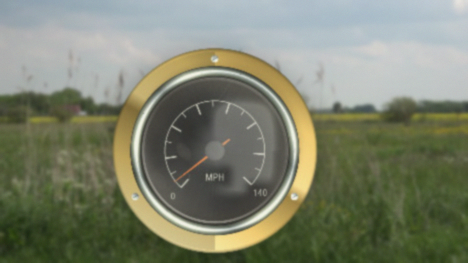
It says 5 mph
